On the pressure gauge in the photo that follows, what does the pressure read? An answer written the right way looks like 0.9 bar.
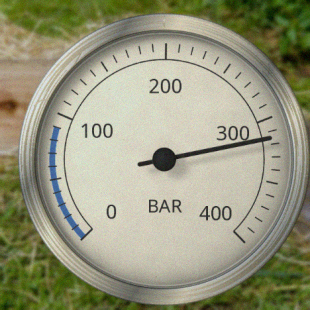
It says 315 bar
